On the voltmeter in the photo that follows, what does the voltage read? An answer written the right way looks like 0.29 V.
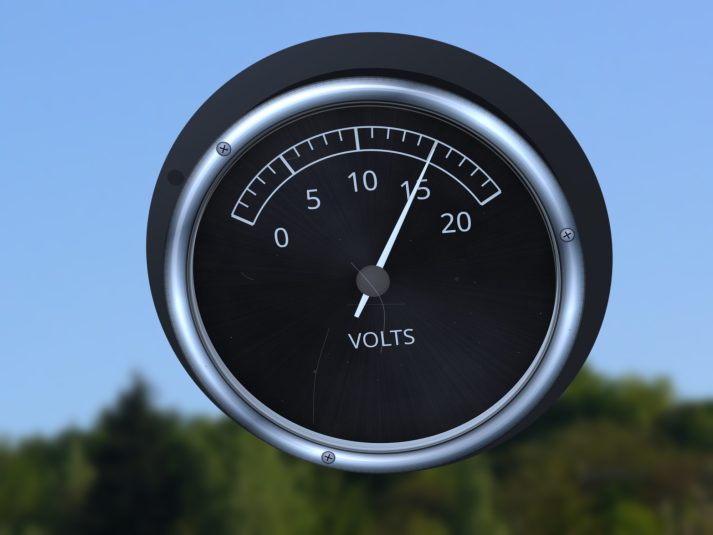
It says 15 V
